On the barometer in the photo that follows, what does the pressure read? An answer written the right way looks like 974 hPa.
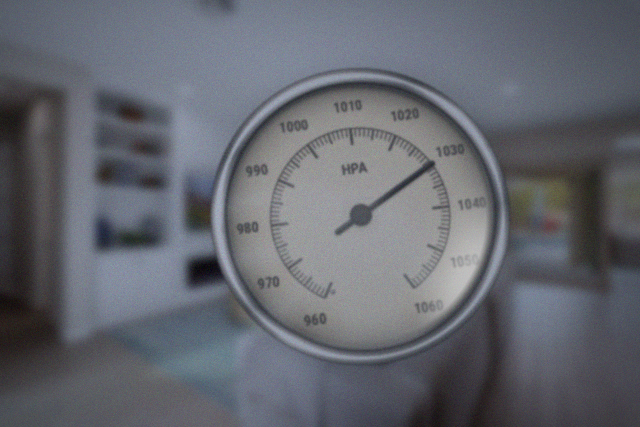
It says 1030 hPa
